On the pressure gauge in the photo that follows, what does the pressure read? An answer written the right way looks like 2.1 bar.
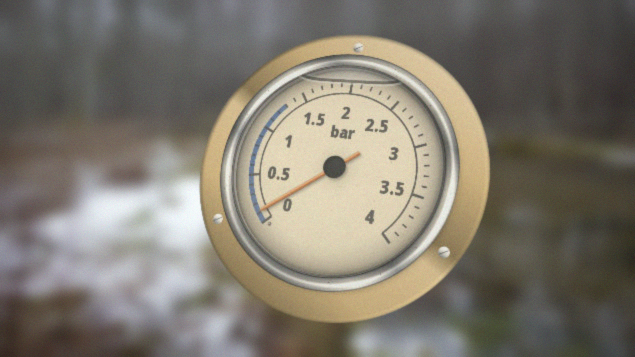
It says 0.1 bar
